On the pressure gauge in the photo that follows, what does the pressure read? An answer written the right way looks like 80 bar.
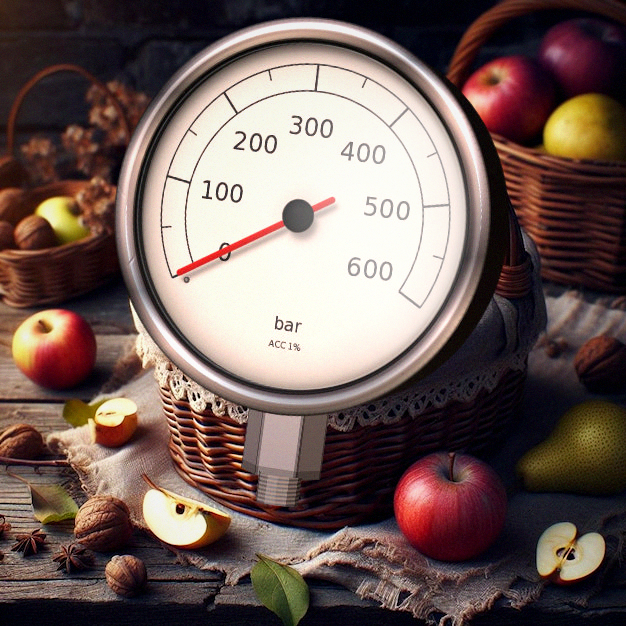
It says 0 bar
